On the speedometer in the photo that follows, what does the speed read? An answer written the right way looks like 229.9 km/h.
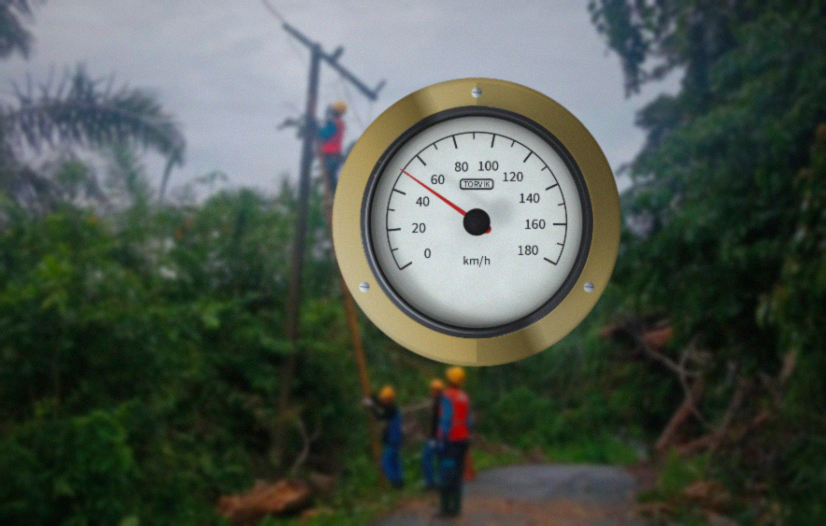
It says 50 km/h
